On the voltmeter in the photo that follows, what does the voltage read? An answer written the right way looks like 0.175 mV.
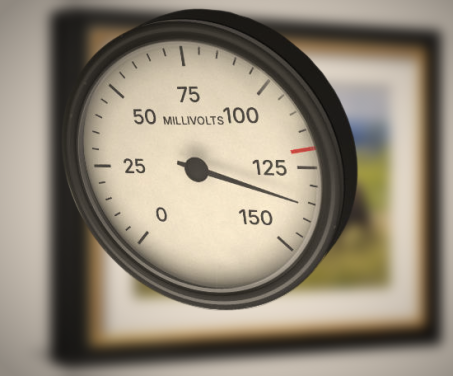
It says 135 mV
